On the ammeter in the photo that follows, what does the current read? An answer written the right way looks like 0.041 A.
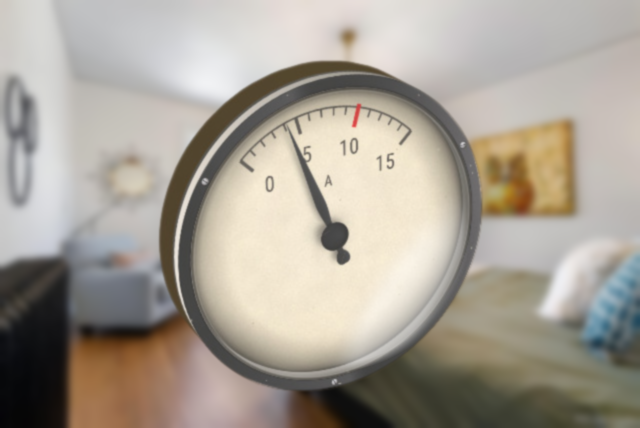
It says 4 A
